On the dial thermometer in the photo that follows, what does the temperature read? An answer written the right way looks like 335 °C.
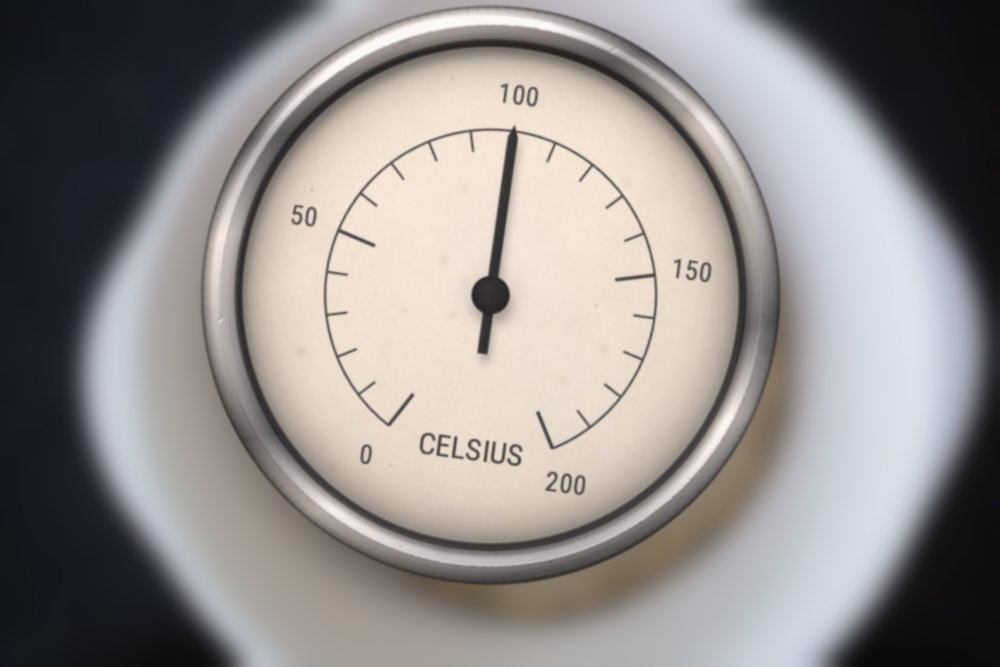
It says 100 °C
